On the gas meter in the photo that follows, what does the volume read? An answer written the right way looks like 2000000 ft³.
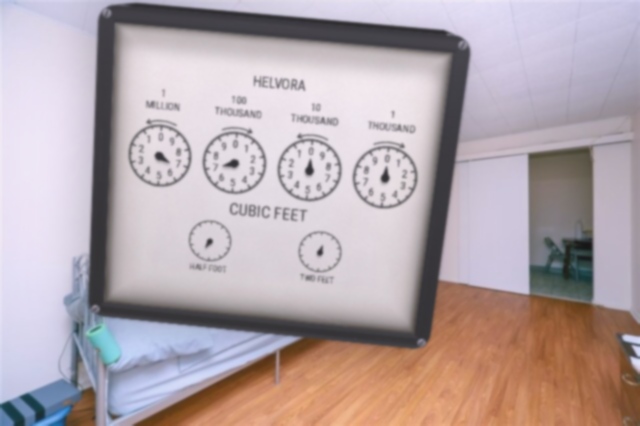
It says 670000 ft³
